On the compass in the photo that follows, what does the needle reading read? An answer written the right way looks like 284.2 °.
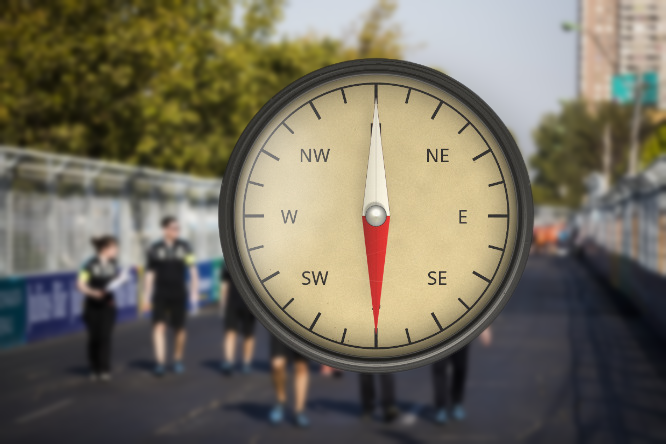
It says 180 °
